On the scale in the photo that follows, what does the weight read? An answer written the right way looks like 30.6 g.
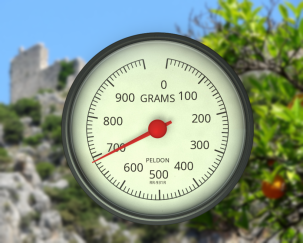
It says 690 g
